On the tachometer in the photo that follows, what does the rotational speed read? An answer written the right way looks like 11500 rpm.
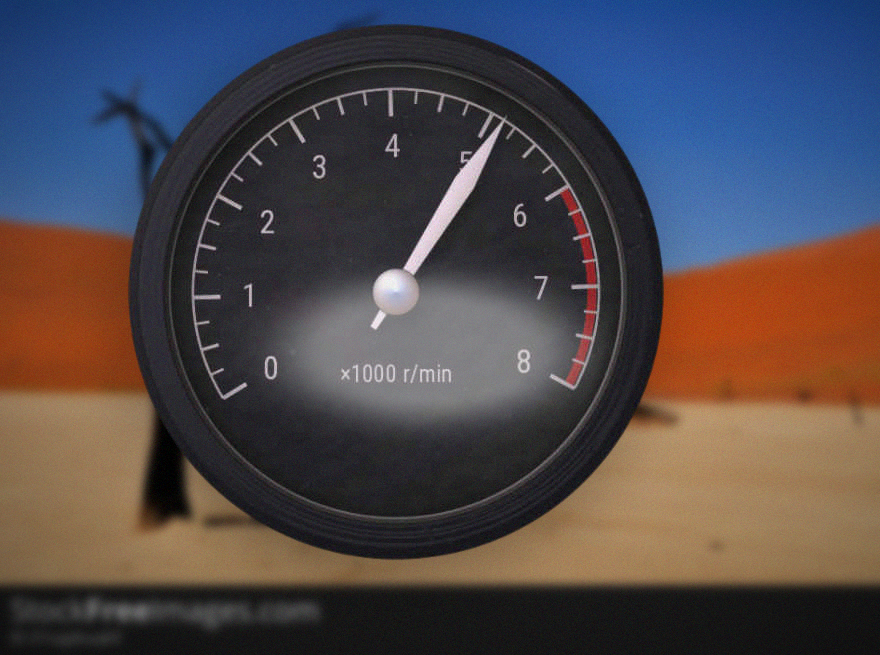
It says 5125 rpm
